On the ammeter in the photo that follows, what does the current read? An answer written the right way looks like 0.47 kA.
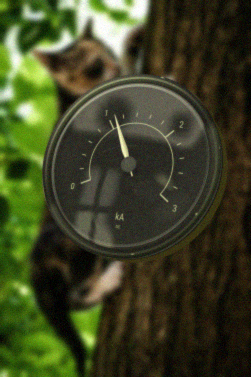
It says 1.1 kA
